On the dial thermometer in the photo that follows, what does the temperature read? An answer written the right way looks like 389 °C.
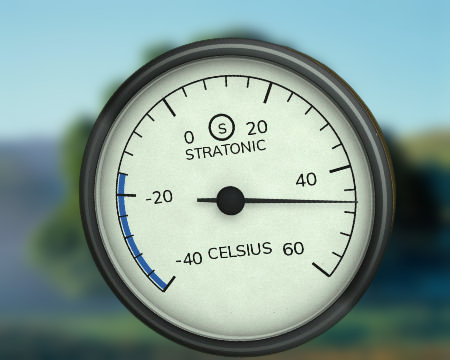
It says 46 °C
